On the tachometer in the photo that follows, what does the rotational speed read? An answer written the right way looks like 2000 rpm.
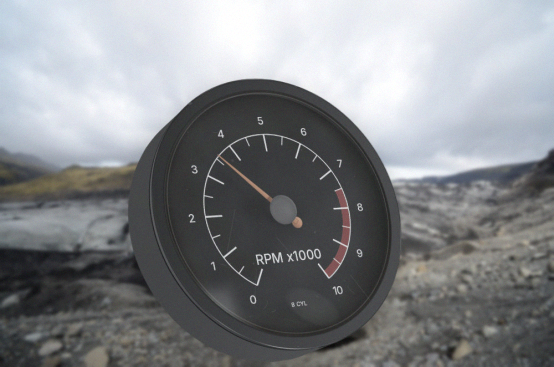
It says 3500 rpm
